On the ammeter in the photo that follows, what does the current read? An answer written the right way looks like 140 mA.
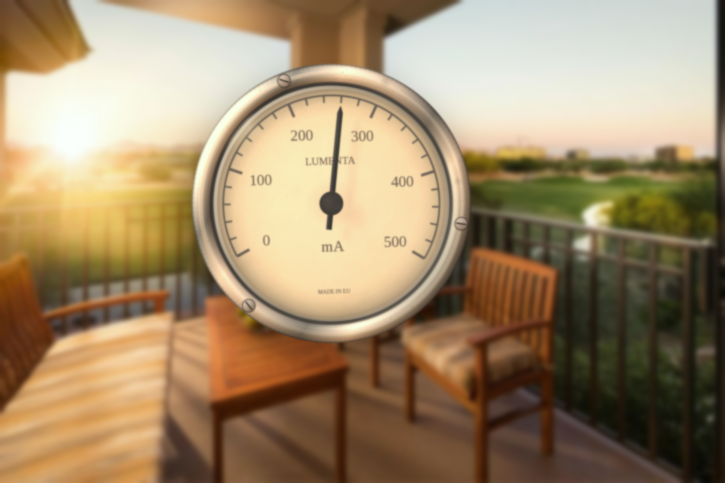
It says 260 mA
